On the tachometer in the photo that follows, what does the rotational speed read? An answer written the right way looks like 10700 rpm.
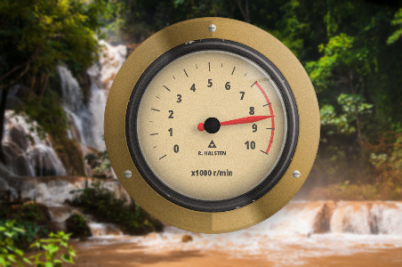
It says 8500 rpm
